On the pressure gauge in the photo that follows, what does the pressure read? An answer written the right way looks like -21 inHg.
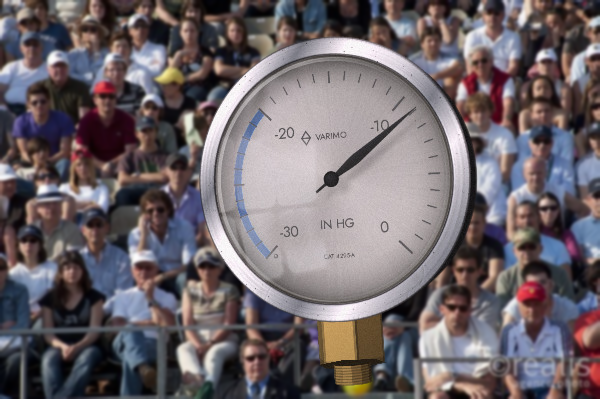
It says -9 inHg
